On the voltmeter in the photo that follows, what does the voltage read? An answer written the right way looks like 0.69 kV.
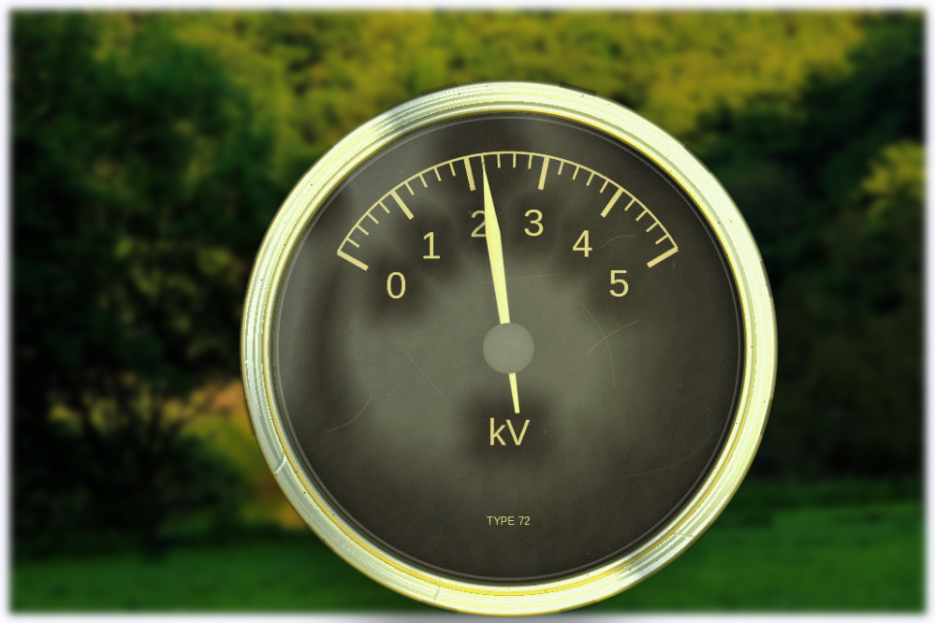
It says 2.2 kV
